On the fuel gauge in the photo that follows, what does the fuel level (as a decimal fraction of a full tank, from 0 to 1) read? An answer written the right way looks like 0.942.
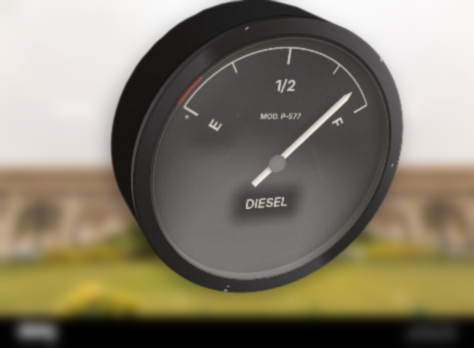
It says 0.875
